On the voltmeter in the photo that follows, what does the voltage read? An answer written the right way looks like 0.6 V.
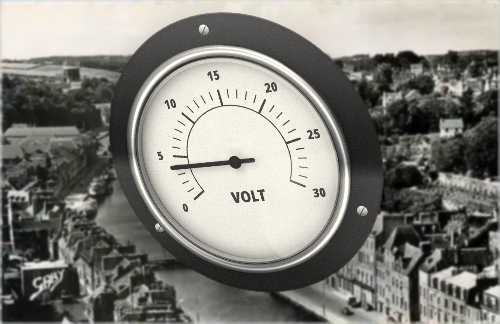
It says 4 V
